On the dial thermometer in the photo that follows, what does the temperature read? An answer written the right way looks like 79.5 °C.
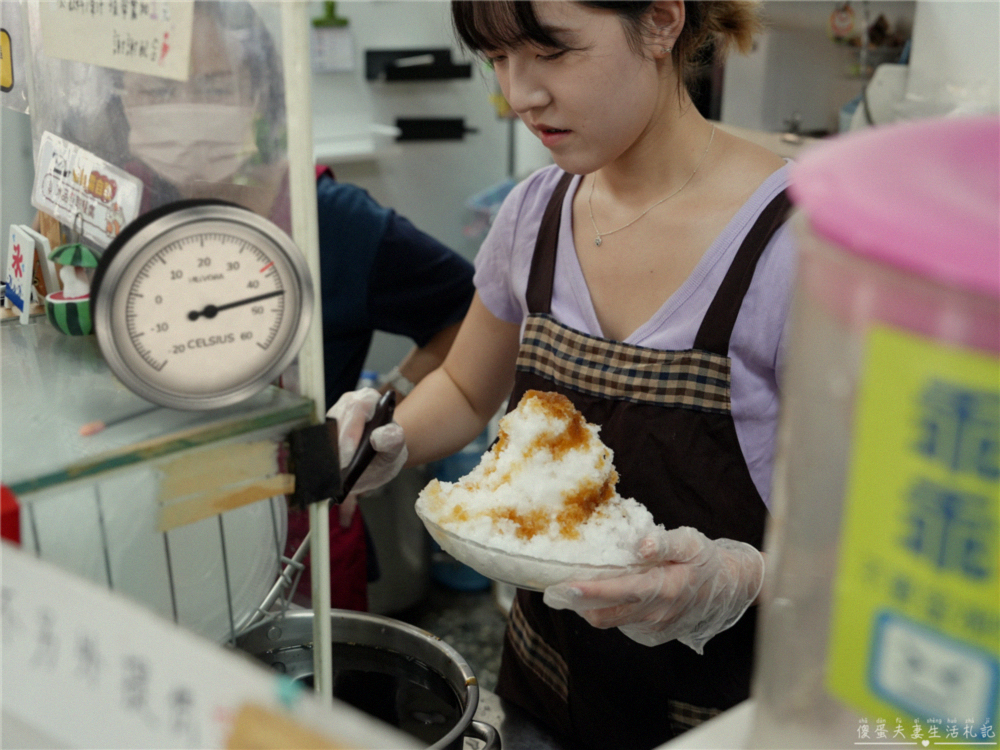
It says 45 °C
